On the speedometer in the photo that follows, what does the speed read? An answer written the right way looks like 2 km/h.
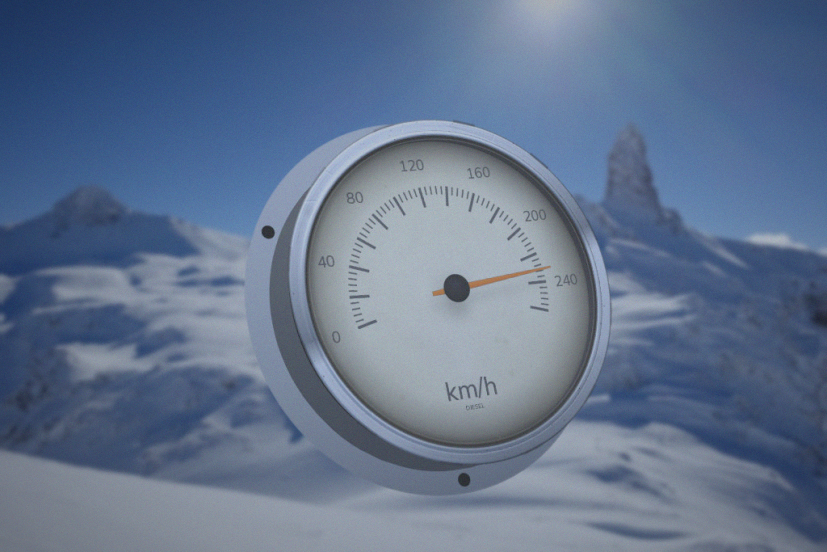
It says 232 km/h
